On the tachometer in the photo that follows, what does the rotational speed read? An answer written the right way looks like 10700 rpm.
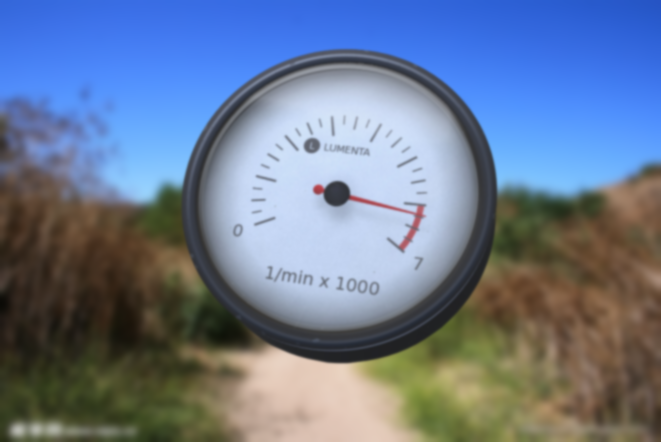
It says 6250 rpm
